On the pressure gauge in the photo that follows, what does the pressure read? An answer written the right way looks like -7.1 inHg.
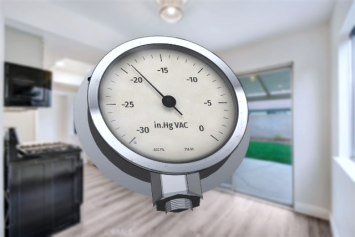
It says -19 inHg
